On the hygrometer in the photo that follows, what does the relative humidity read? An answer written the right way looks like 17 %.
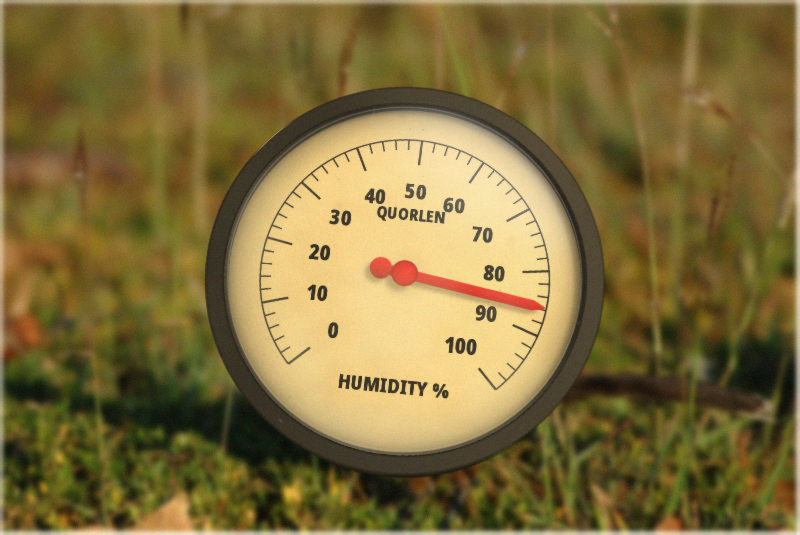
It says 86 %
